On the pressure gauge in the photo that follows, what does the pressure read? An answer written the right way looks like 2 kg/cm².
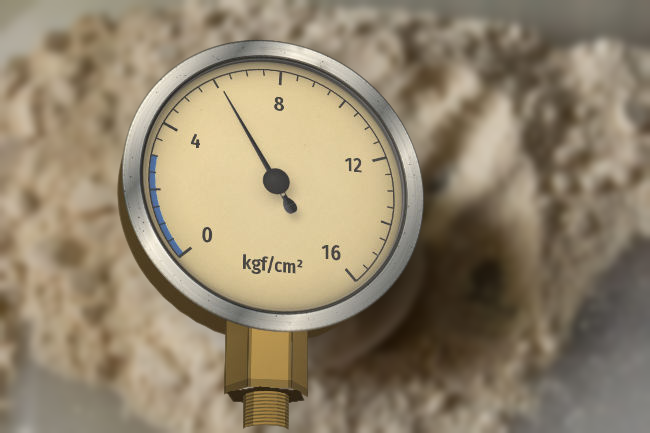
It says 6 kg/cm²
